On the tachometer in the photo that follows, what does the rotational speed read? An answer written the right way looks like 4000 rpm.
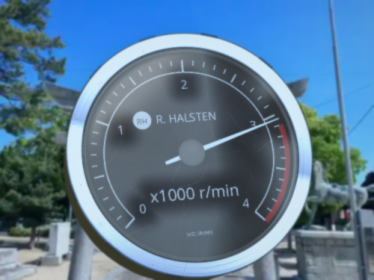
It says 3050 rpm
